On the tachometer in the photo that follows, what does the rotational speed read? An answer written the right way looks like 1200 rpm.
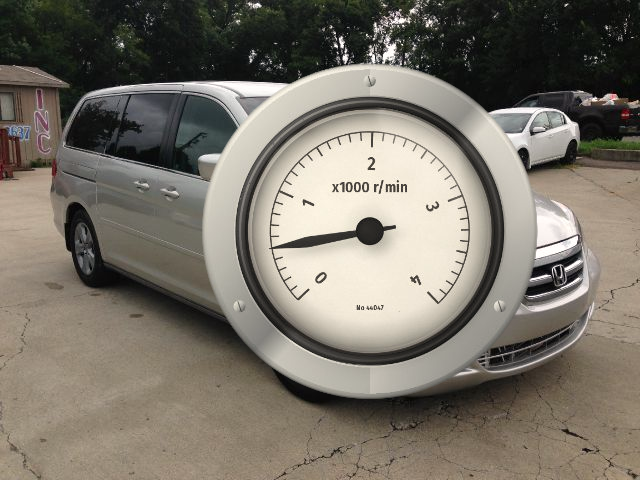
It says 500 rpm
